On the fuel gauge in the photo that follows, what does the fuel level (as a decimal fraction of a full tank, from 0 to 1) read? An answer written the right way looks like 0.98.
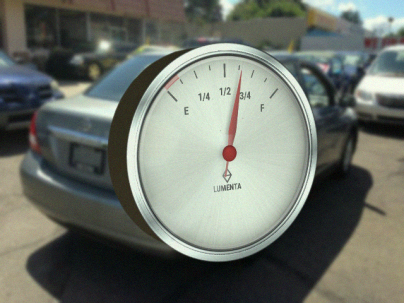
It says 0.625
